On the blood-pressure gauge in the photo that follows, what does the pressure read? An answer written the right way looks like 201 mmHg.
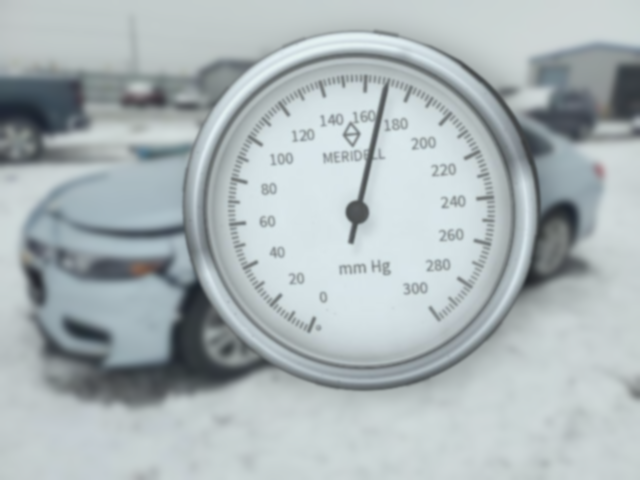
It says 170 mmHg
